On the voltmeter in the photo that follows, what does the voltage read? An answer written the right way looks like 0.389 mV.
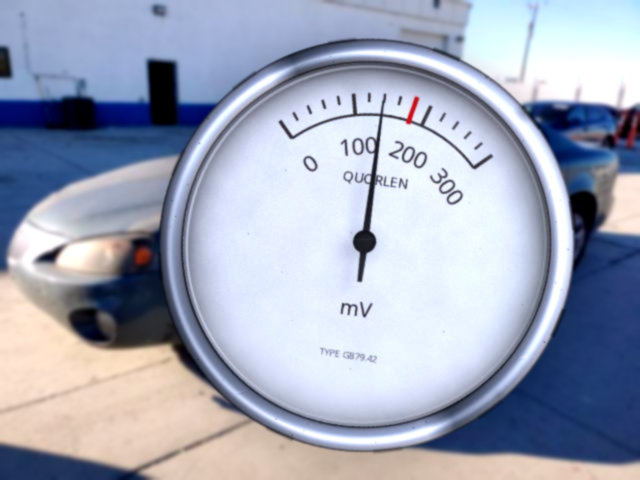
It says 140 mV
